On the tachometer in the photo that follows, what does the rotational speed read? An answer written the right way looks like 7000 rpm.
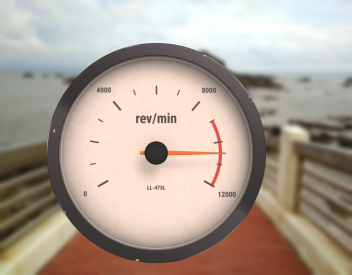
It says 10500 rpm
